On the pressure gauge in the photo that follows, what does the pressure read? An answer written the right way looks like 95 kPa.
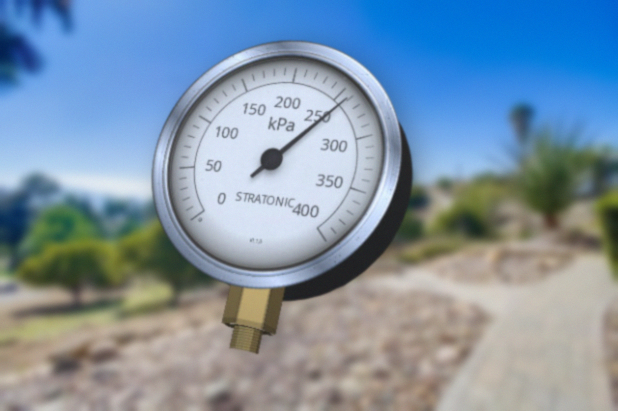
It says 260 kPa
